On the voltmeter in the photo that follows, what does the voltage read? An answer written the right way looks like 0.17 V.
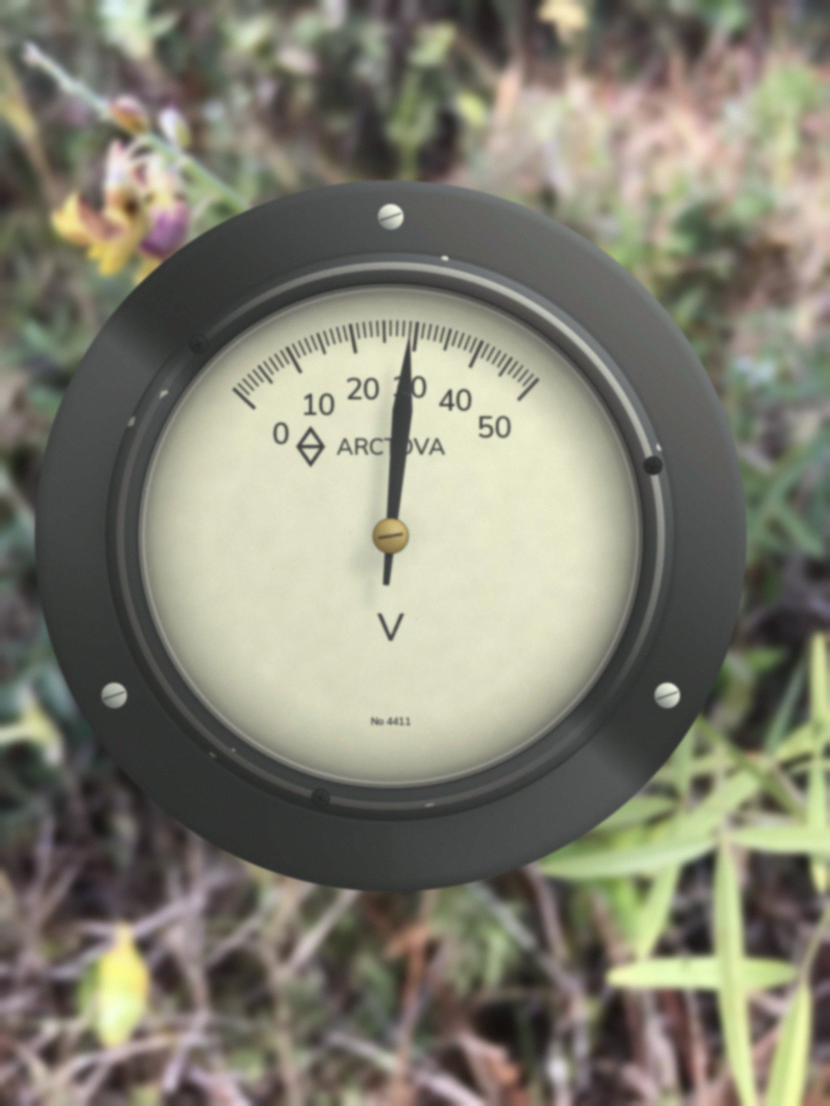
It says 29 V
